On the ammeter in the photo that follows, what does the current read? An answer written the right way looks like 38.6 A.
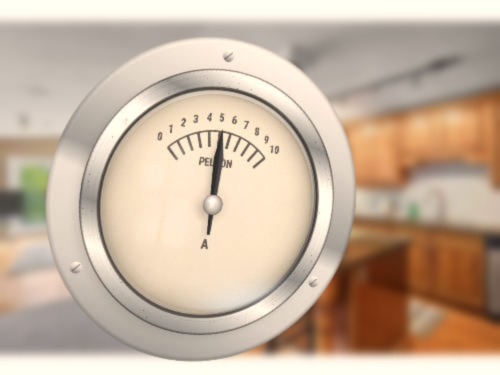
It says 5 A
